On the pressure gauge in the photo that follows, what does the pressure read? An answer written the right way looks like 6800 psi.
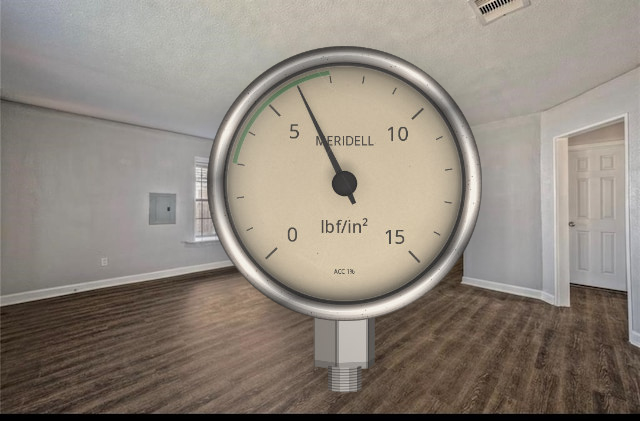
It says 6 psi
